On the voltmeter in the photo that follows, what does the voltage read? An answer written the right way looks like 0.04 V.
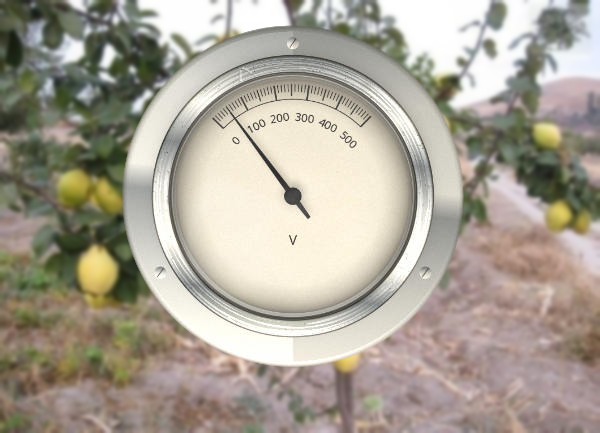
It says 50 V
